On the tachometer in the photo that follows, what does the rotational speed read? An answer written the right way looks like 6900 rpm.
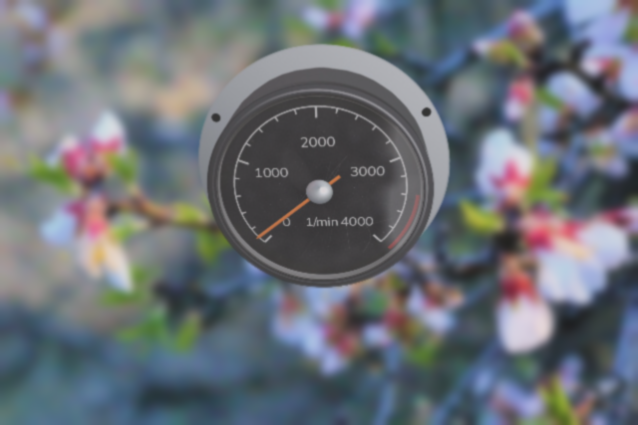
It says 100 rpm
